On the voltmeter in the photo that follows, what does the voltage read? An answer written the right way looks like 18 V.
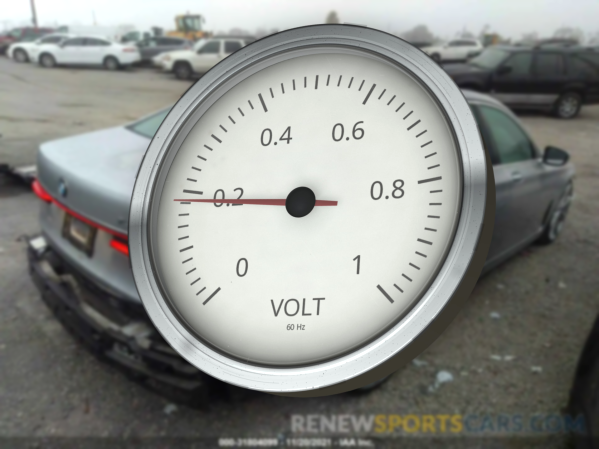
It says 0.18 V
